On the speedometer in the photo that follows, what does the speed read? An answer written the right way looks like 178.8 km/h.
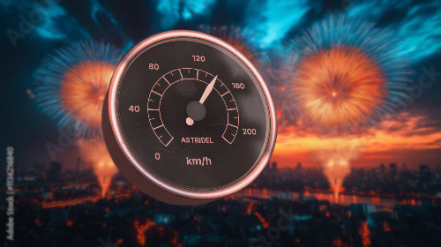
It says 140 km/h
